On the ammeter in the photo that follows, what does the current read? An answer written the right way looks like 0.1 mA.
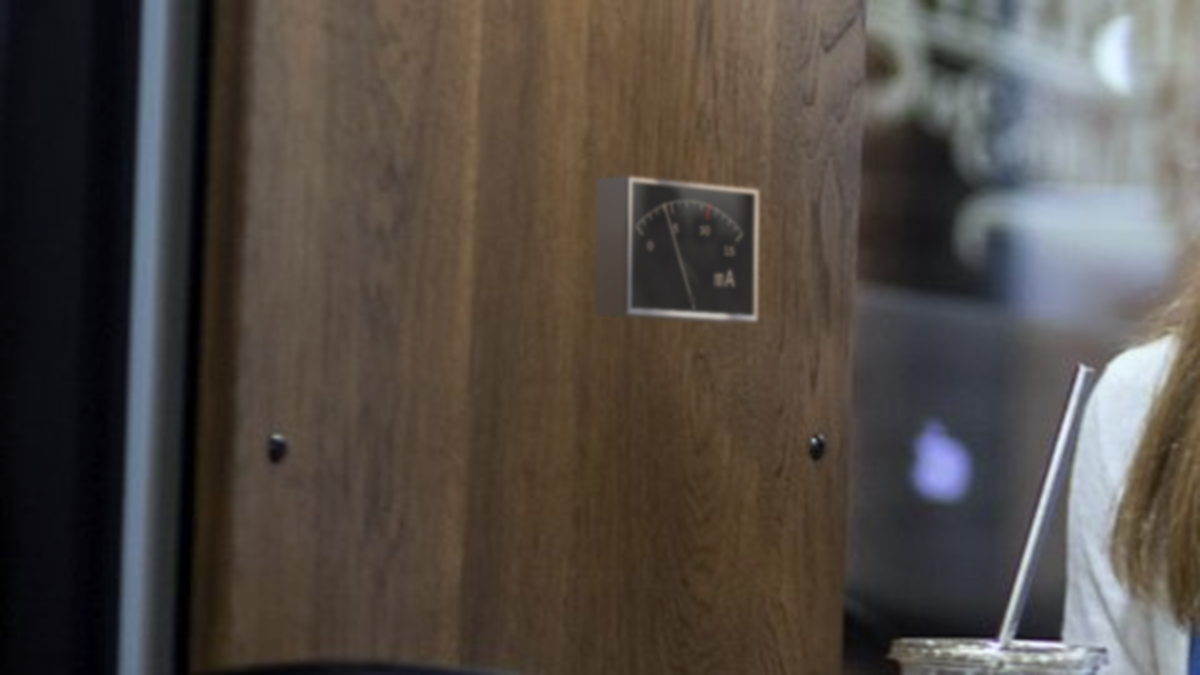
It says 4 mA
